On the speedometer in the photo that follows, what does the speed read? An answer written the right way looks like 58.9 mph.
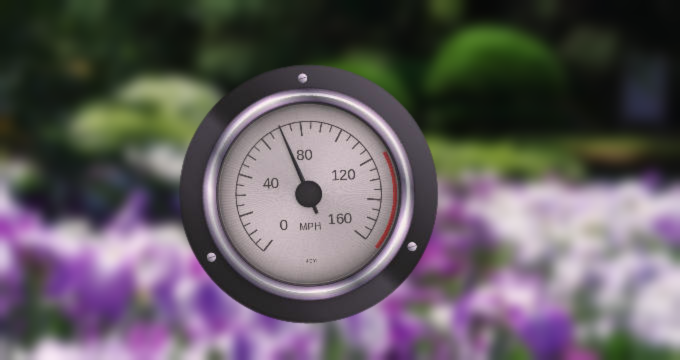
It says 70 mph
